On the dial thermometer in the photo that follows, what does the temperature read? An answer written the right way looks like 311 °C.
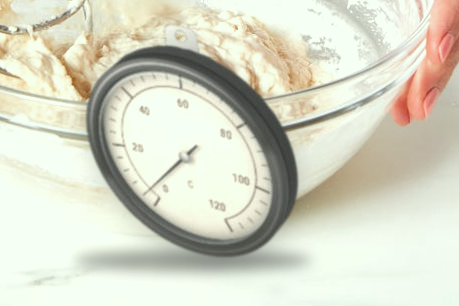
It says 4 °C
